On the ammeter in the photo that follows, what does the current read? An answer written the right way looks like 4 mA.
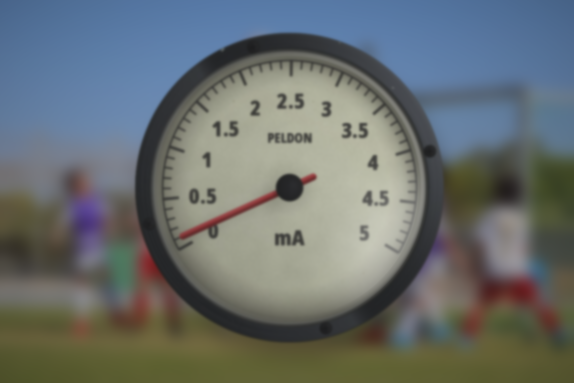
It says 0.1 mA
